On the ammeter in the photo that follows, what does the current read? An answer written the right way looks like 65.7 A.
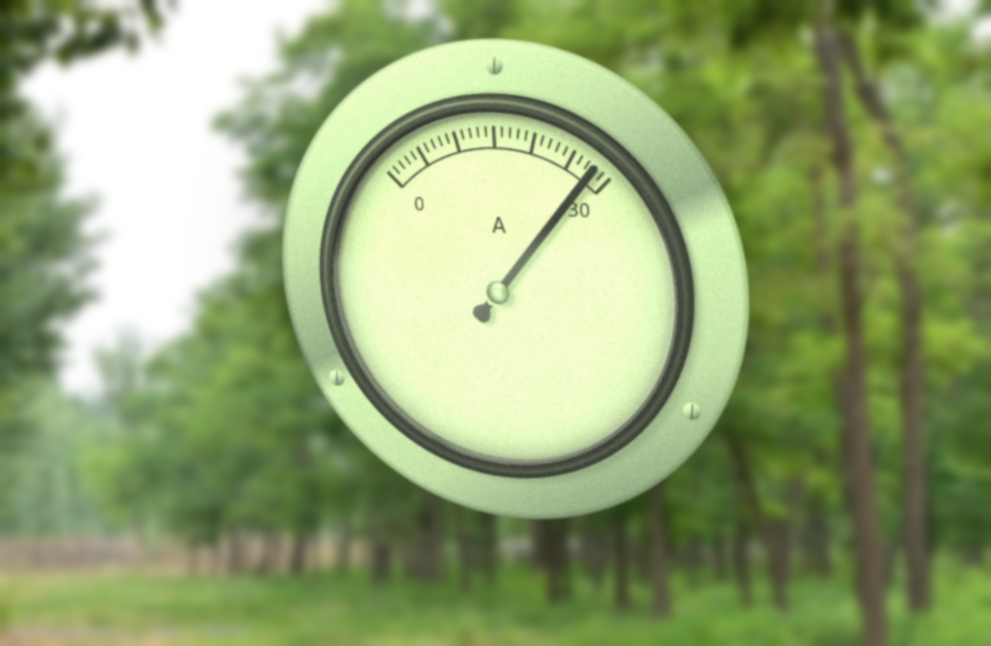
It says 28 A
